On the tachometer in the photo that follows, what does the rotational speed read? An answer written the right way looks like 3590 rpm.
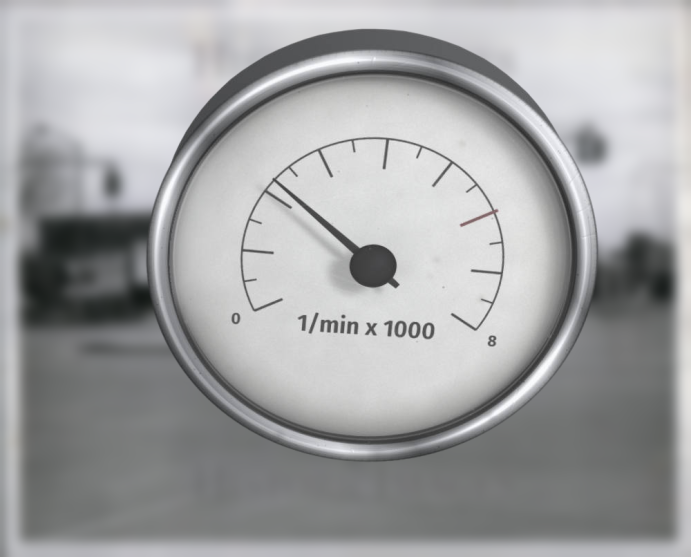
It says 2250 rpm
